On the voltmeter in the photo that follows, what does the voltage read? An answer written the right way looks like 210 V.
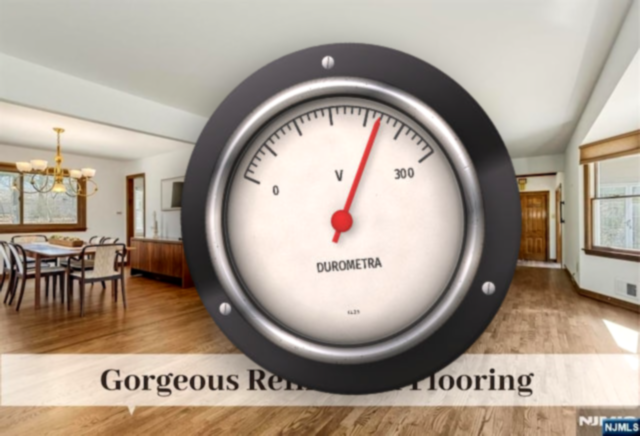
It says 220 V
